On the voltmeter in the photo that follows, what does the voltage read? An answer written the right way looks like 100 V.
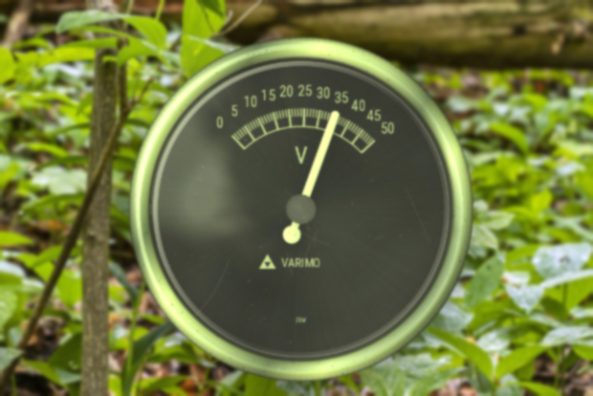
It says 35 V
